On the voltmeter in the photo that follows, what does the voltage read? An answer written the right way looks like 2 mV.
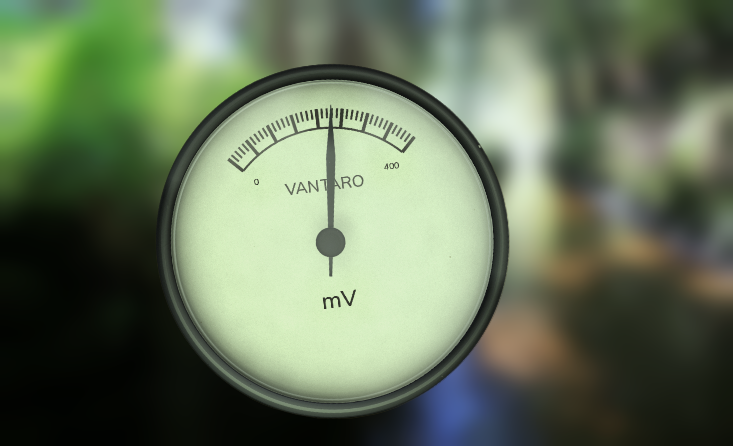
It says 230 mV
